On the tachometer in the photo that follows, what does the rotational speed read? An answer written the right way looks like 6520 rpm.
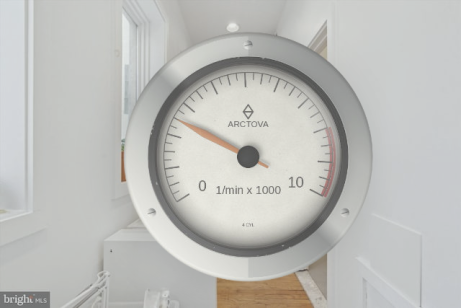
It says 2500 rpm
